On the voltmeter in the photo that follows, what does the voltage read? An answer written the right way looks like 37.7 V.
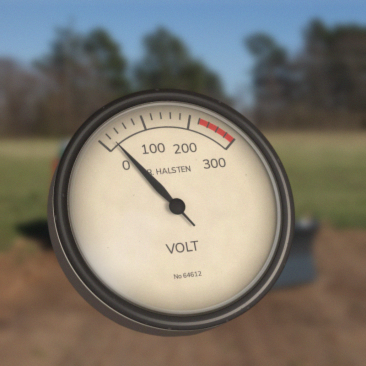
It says 20 V
